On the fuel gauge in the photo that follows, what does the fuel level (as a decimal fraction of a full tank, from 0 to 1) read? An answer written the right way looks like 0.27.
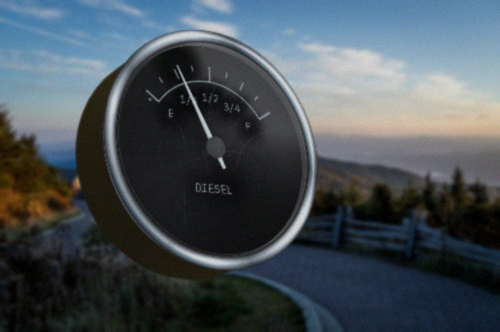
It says 0.25
